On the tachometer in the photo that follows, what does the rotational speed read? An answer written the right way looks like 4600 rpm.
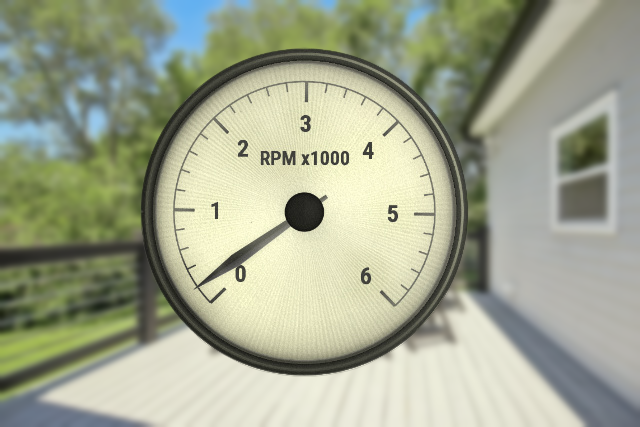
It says 200 rpm
